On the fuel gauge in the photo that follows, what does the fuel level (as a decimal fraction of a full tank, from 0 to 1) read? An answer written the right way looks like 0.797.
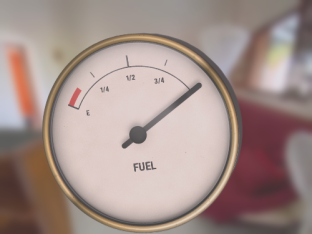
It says 1
